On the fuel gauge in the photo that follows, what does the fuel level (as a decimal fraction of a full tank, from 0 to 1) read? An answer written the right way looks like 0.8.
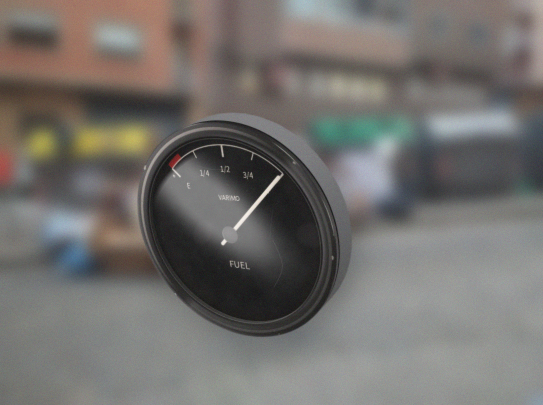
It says 1
